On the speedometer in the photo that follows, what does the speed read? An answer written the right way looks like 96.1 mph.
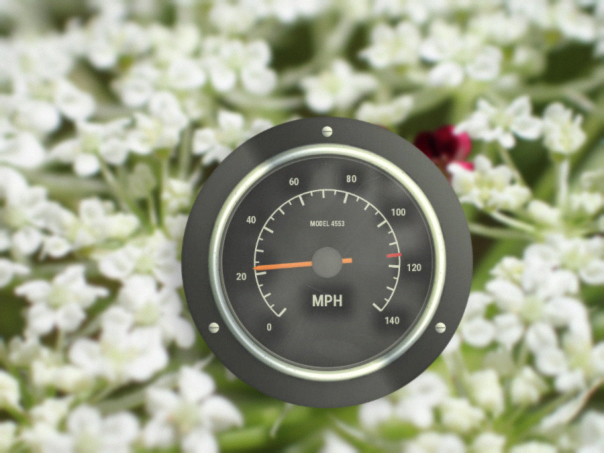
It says 22.5 mph
